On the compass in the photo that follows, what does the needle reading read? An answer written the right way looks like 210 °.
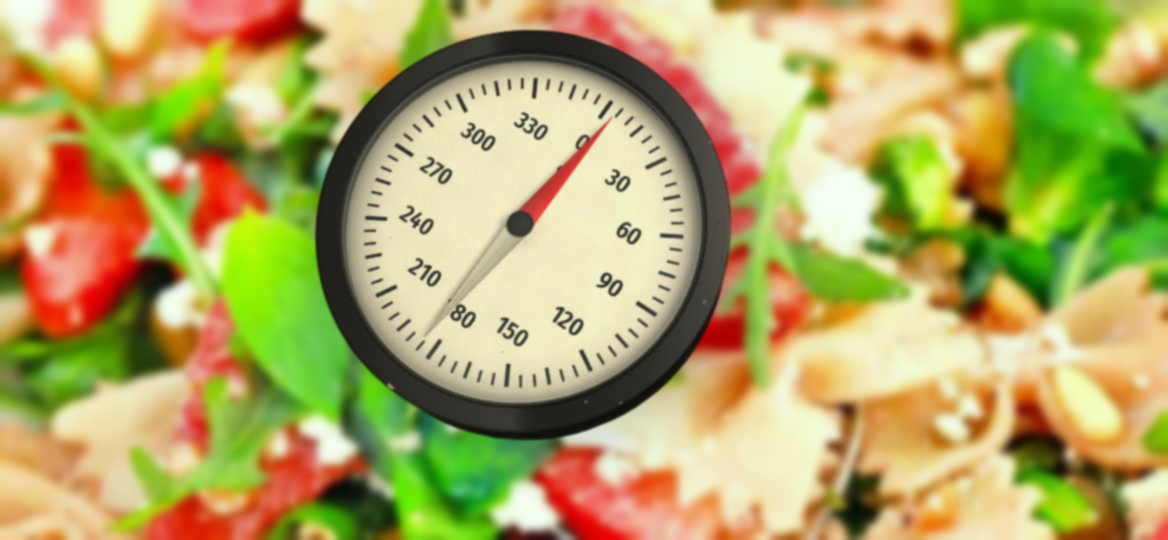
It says 5 °
